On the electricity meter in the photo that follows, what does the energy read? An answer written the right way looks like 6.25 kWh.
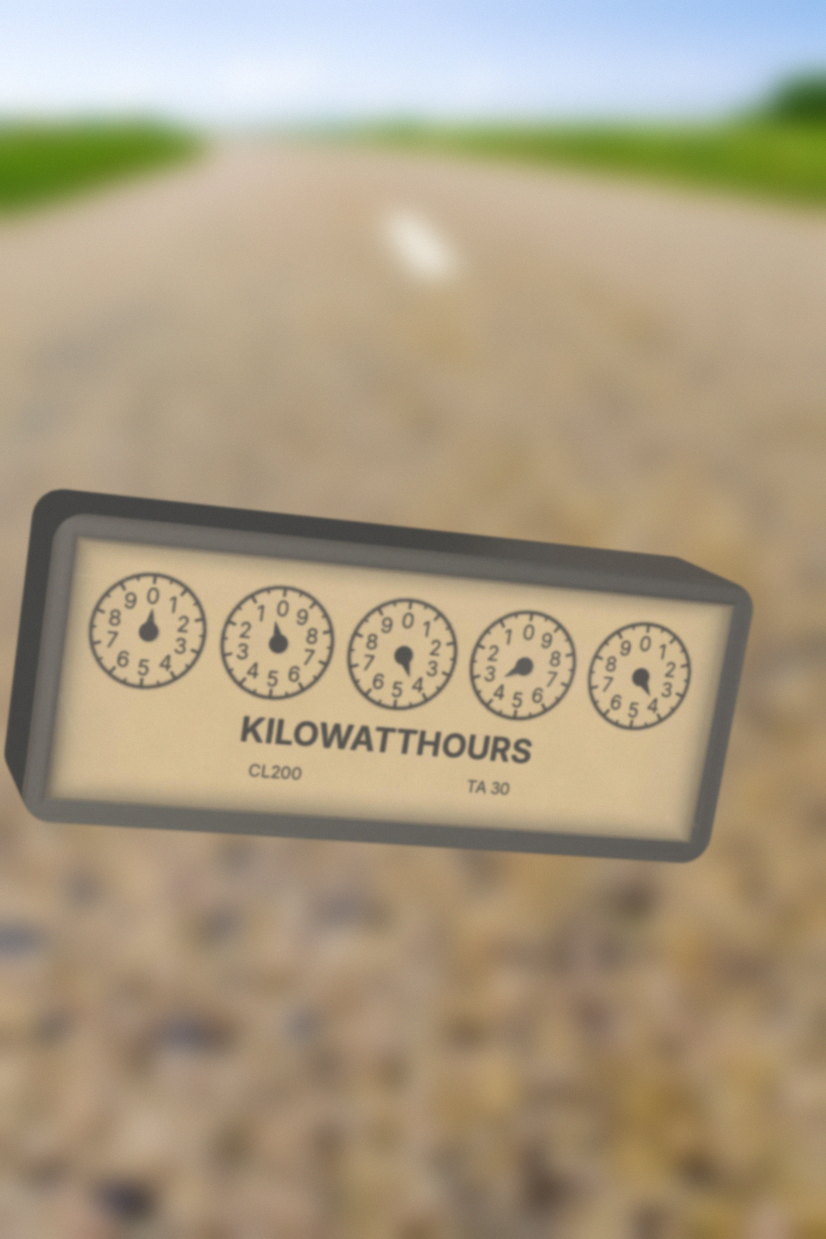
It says 434 kWh
